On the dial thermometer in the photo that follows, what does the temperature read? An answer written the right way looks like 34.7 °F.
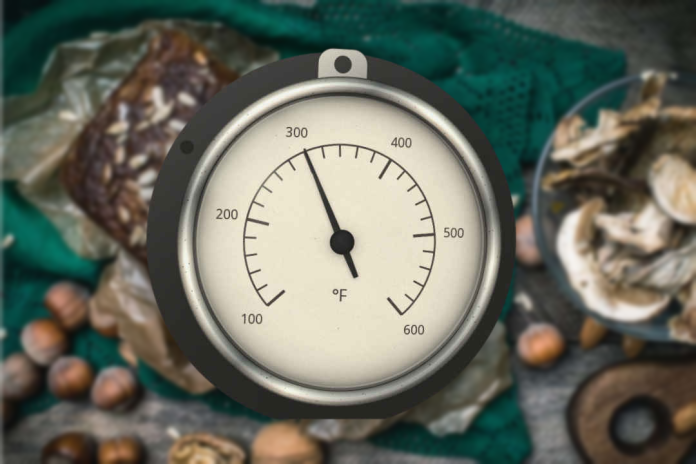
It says 300 °F
